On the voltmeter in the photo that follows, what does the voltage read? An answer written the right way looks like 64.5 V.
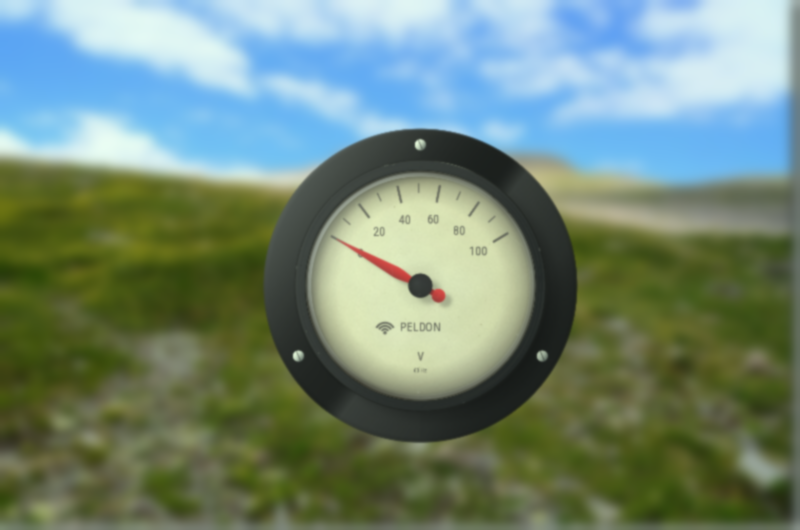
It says 0 V
